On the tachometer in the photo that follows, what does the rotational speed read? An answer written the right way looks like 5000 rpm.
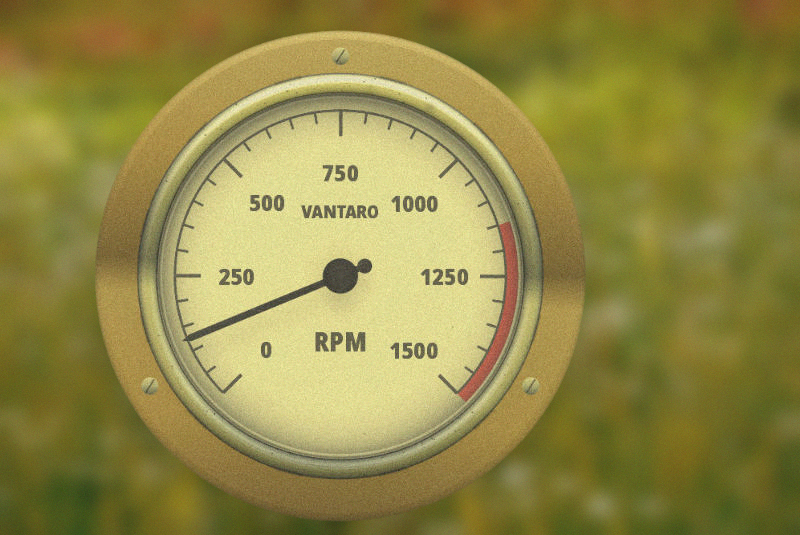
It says 125 rpm
